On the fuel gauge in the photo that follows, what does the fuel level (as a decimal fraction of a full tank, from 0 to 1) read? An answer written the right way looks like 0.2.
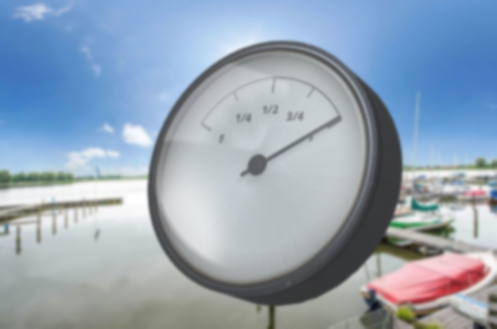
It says 1
